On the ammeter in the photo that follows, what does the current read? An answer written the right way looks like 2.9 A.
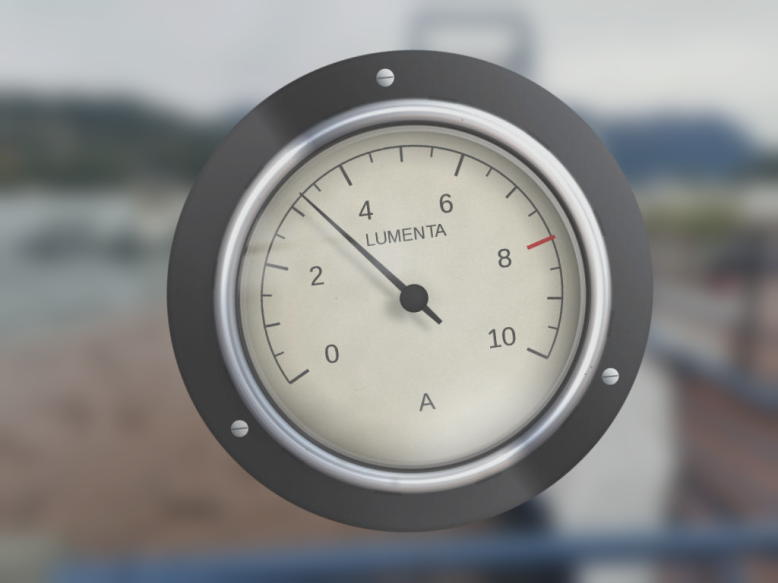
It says 3.25 A
